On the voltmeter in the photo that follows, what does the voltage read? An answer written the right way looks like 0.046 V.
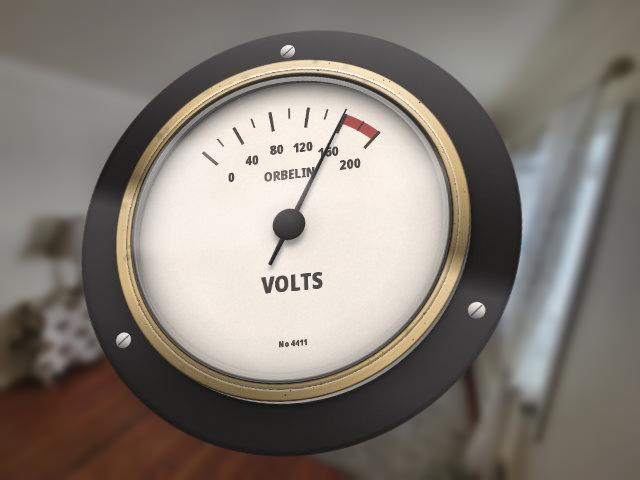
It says 160 V
